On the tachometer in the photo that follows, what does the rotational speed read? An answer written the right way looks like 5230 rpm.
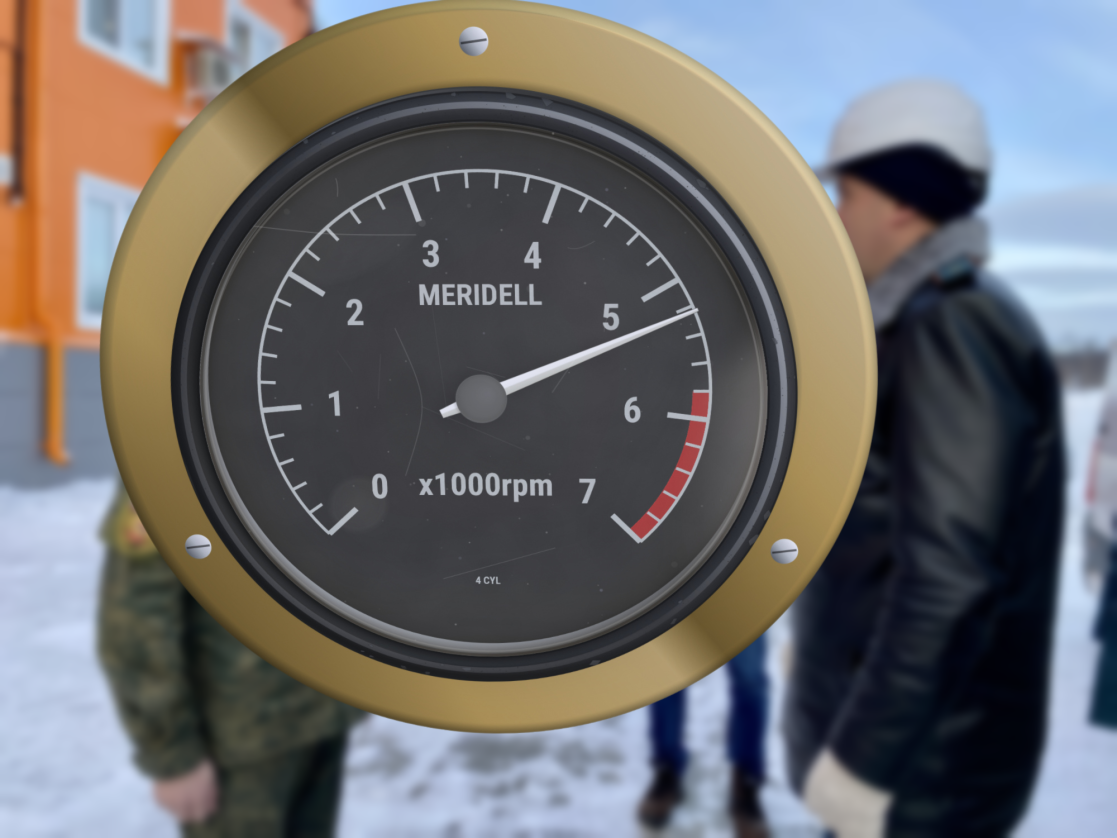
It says 5200 rpm
